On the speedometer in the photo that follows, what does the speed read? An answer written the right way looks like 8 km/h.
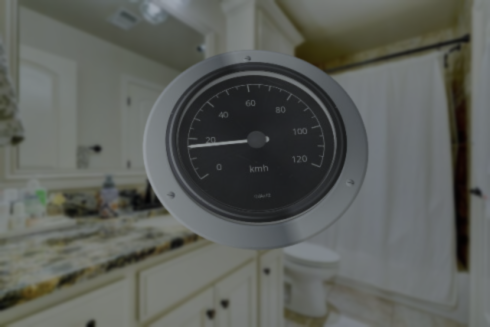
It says 15 km/h
